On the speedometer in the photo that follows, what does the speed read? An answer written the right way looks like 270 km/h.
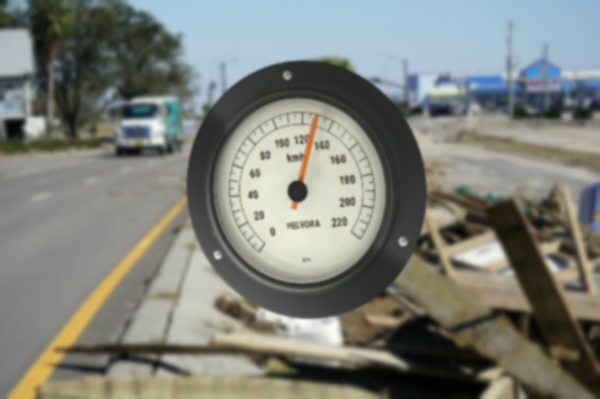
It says 130 km/h
